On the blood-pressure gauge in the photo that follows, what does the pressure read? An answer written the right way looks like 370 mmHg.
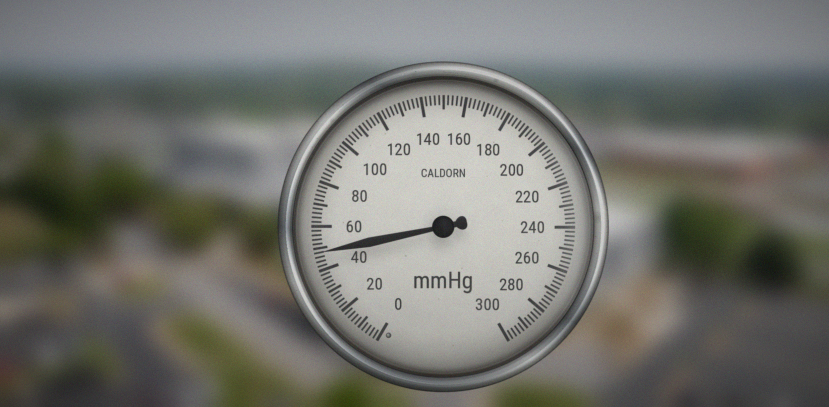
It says 48 mmHg
